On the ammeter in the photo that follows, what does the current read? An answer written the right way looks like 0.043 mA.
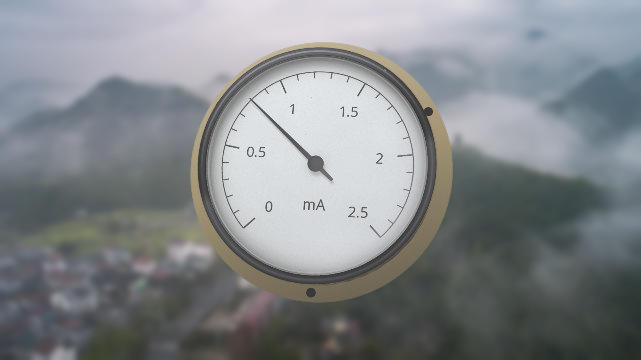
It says 0.8 mA
